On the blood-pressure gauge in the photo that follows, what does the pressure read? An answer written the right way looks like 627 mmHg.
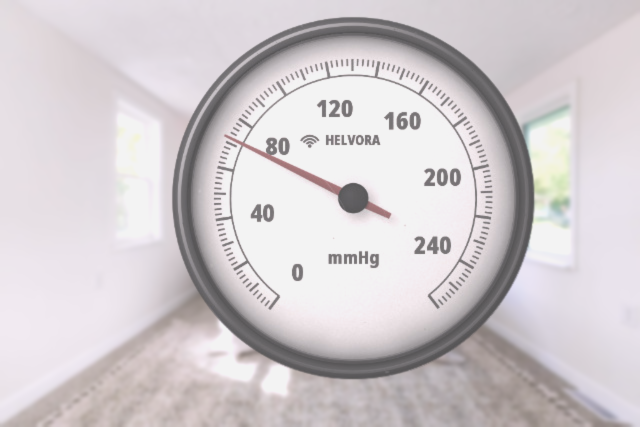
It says 72 mmHg
